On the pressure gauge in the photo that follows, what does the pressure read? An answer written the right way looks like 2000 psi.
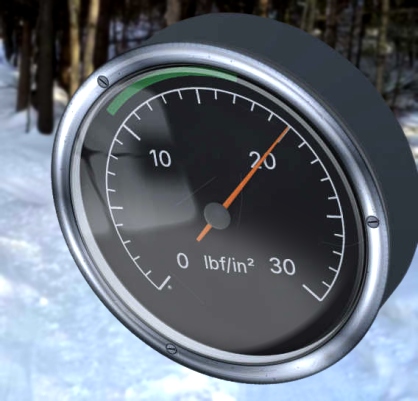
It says 20 psi
